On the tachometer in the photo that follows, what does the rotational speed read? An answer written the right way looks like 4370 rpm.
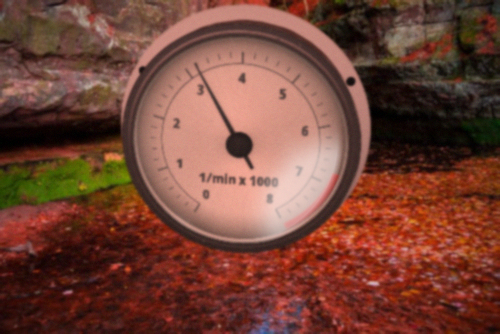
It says 3200 rpm
